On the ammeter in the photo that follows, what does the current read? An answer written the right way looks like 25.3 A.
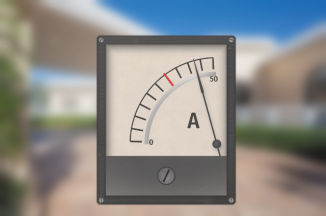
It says 42.5 A
